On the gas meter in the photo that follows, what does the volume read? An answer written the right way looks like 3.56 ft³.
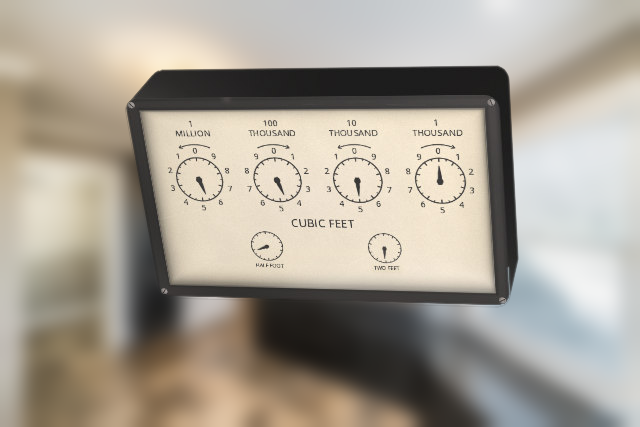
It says 545000 ft³
